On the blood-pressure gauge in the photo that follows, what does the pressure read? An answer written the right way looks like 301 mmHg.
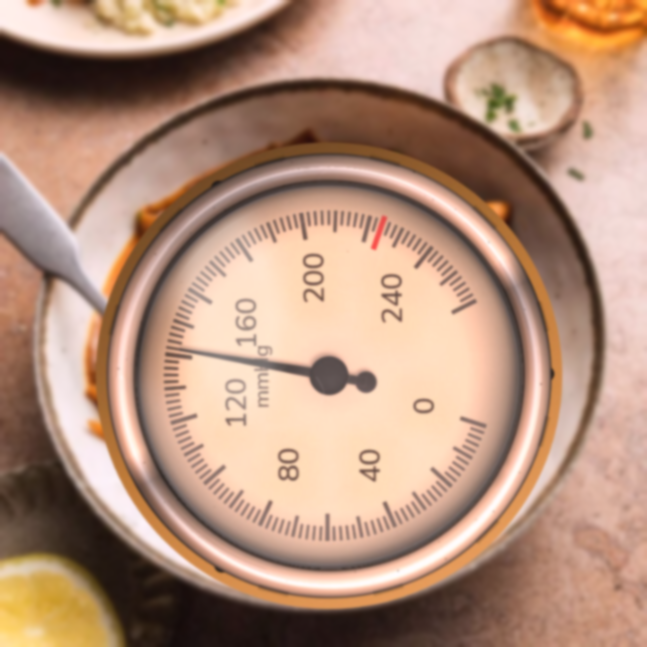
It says 142 mmHg
